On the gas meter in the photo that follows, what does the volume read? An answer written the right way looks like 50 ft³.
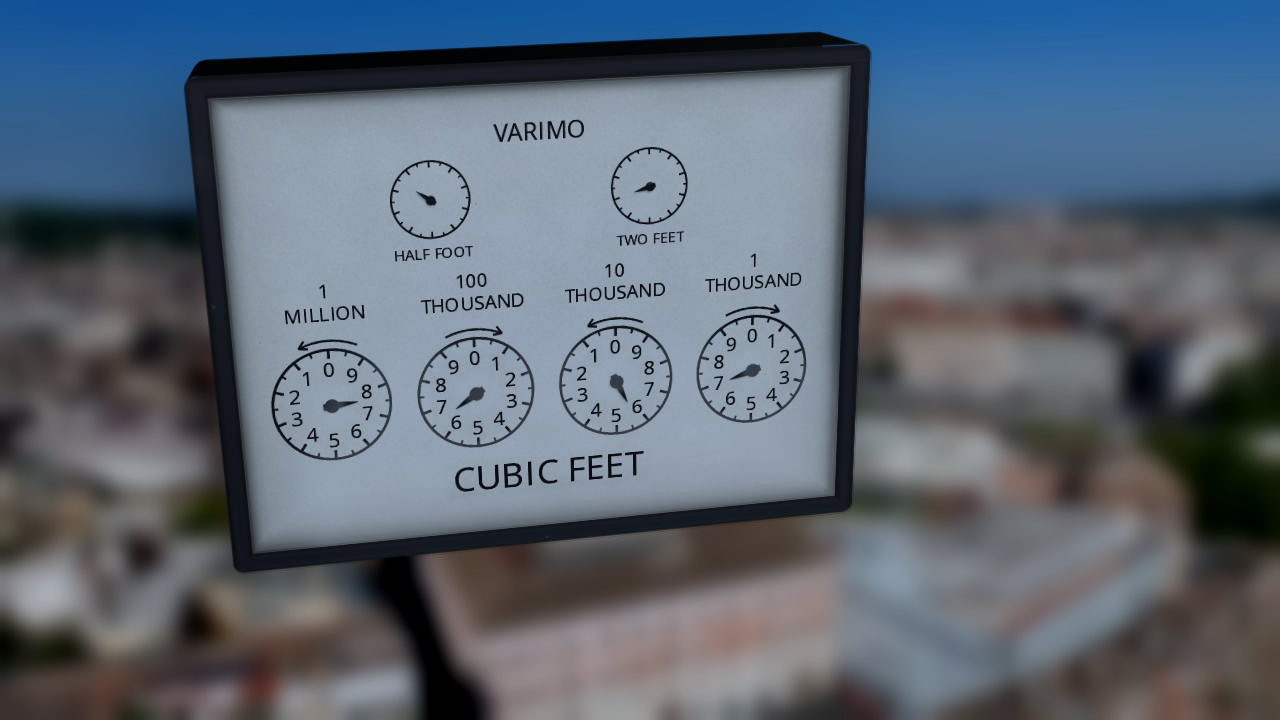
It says 765700 ft³
